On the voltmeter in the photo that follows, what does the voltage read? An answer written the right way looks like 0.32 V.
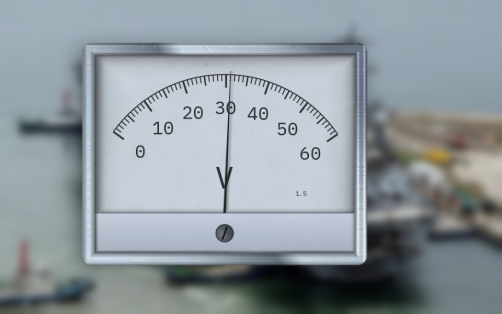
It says 31 V
